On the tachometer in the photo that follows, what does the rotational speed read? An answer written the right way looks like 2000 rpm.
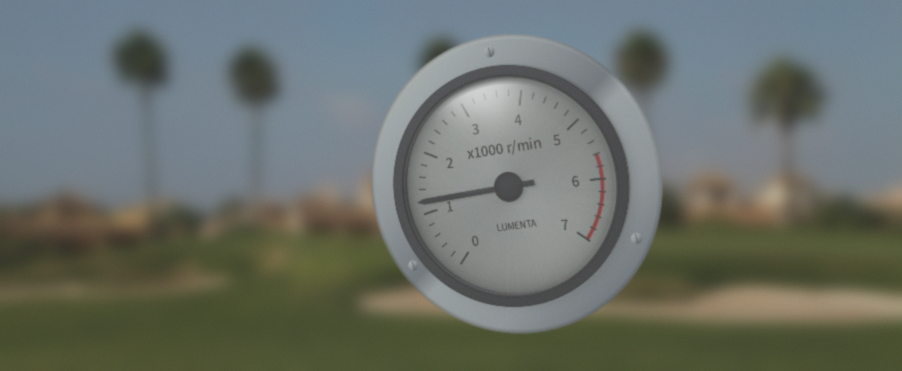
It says 1200 rpm
